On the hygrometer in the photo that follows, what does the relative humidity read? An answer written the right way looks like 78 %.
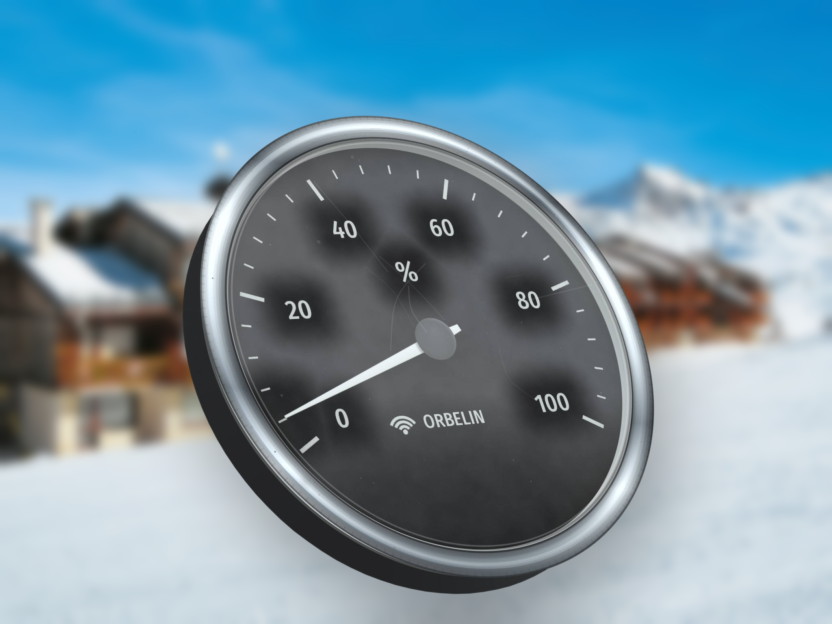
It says 4 %
